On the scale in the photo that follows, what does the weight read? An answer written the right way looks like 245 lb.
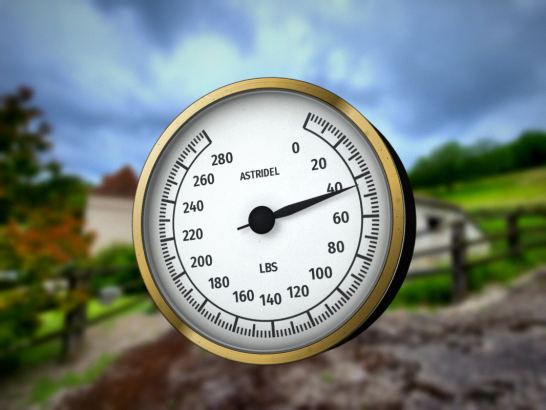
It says 44 lb
